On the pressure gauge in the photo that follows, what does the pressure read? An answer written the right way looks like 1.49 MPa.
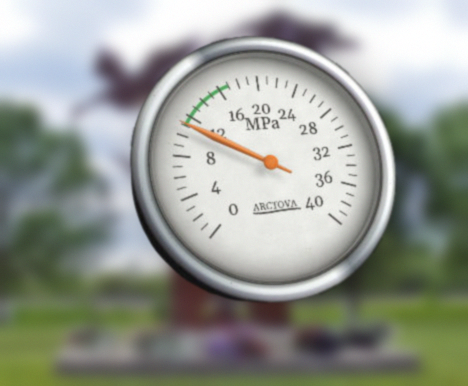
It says 11 MPa
